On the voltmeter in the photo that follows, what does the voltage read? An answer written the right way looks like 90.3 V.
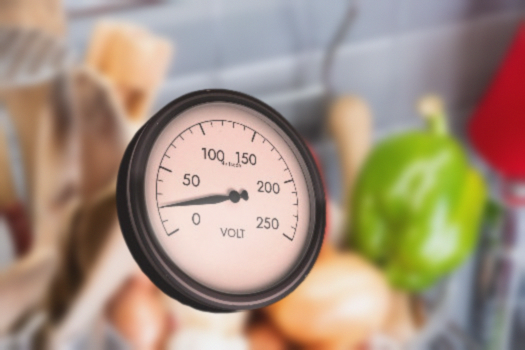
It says 20 V
